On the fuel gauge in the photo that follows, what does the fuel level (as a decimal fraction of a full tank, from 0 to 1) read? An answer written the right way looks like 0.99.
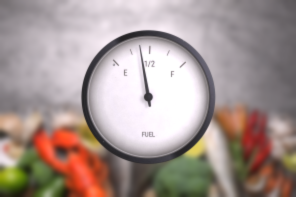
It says 0.375
